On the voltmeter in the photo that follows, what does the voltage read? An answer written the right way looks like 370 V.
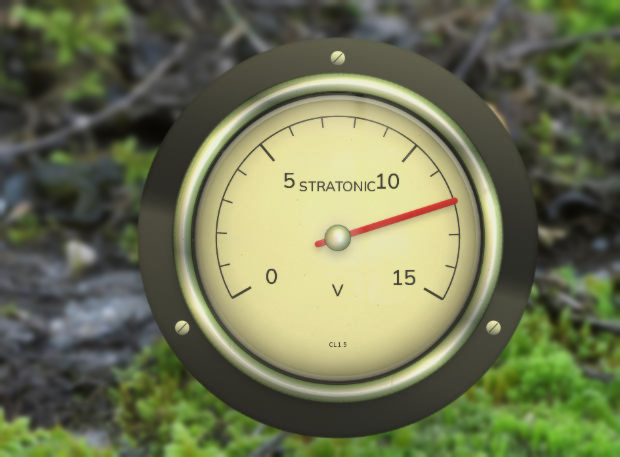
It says 12 V
